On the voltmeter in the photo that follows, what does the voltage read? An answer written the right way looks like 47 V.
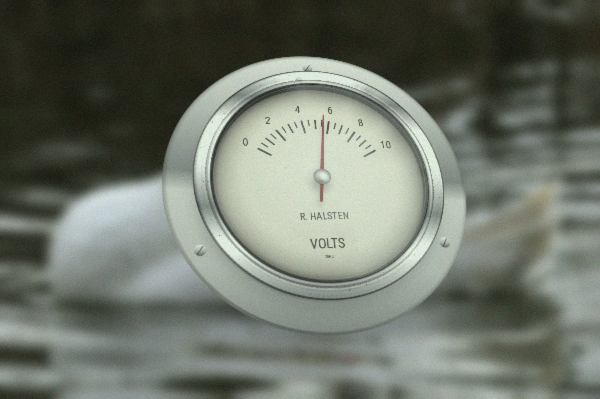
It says 5.5 V
